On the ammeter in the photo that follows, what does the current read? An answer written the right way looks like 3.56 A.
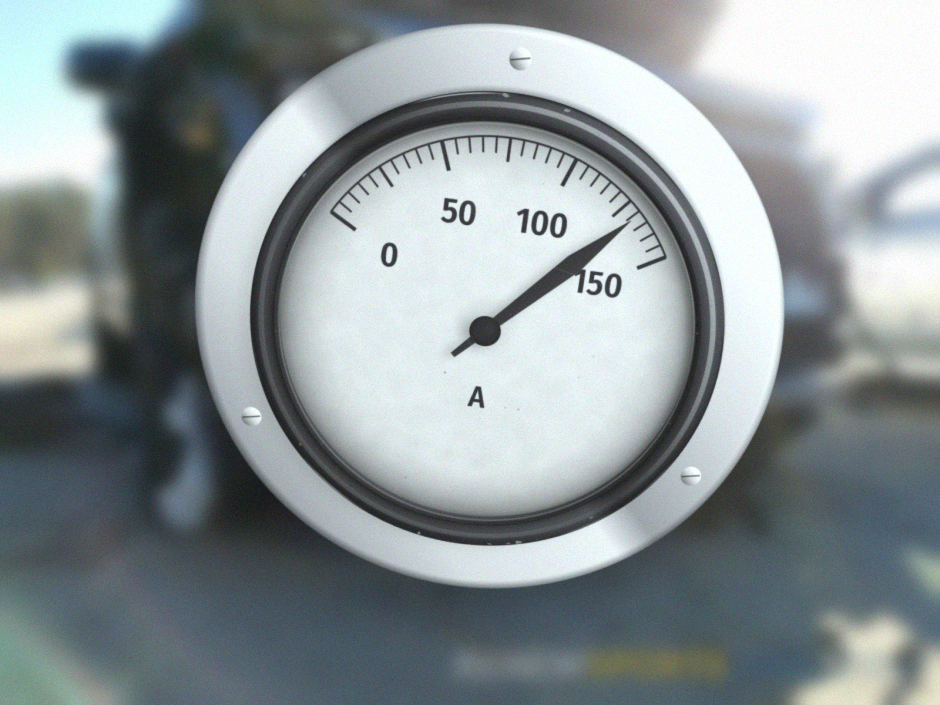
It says 130 A
